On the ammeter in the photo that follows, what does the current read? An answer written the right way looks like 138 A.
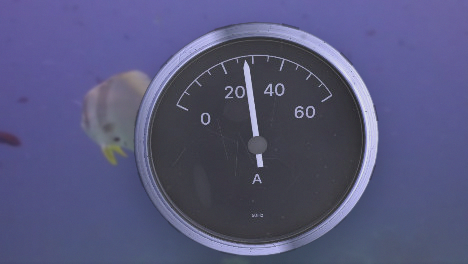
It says 27.5 A
